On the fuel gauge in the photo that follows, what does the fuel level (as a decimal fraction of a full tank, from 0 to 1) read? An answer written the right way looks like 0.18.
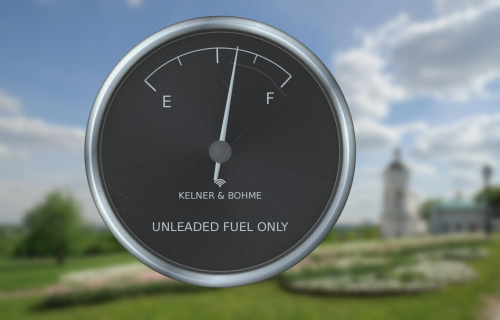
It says 0.625
